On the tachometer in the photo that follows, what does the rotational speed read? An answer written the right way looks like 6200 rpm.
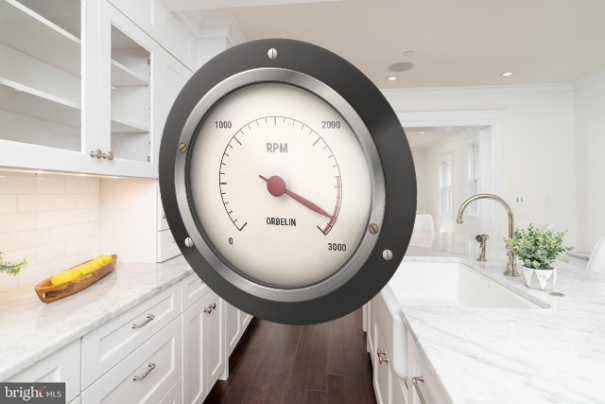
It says 2800 rpm
